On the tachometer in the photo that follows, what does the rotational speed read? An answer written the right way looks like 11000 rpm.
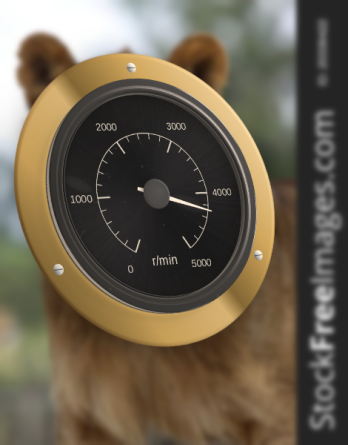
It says 4300 rpm
